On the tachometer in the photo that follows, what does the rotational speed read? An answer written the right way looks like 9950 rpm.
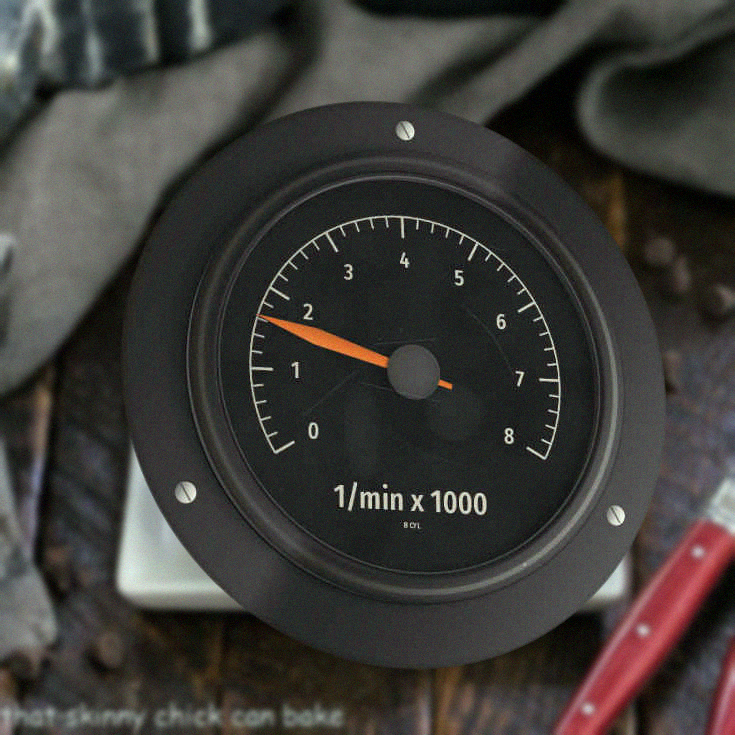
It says 1600 rpm
